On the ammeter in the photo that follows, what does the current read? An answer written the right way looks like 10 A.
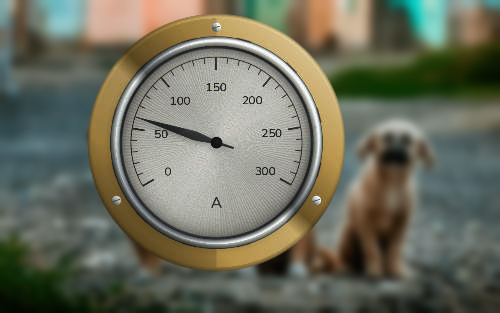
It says 60 A
